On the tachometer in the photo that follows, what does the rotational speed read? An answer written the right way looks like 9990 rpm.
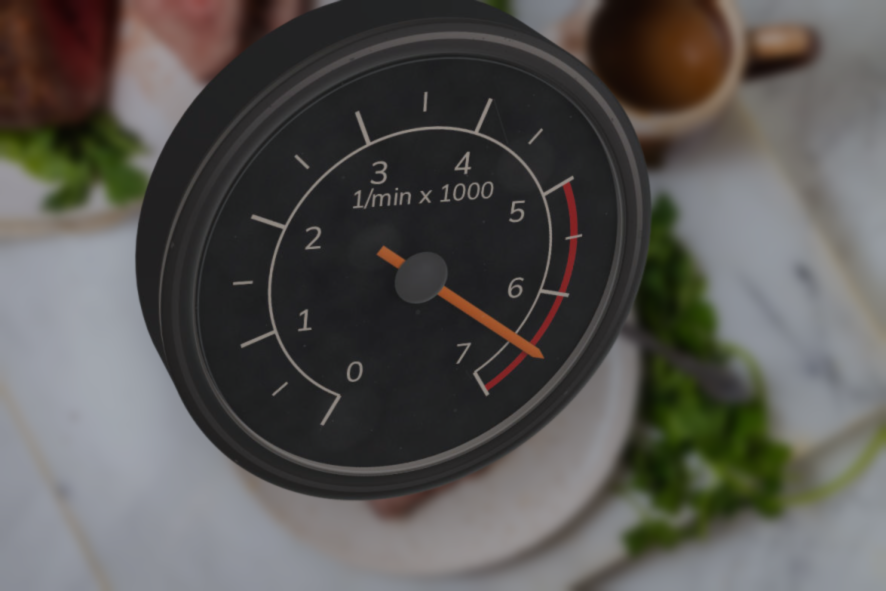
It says 6500 rpm
